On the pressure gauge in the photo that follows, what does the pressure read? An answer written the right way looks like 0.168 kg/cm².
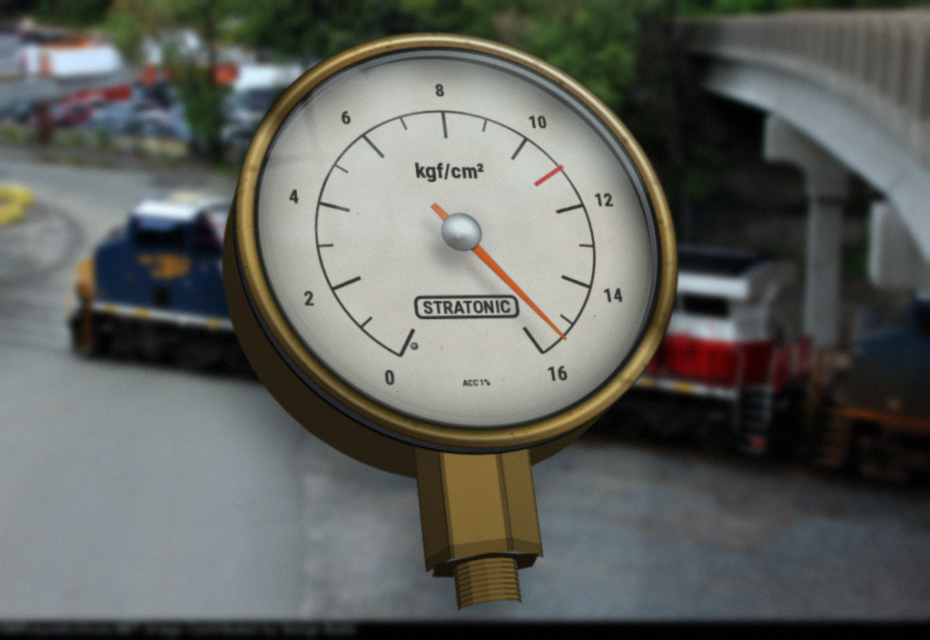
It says 15.5 kg/cm²
